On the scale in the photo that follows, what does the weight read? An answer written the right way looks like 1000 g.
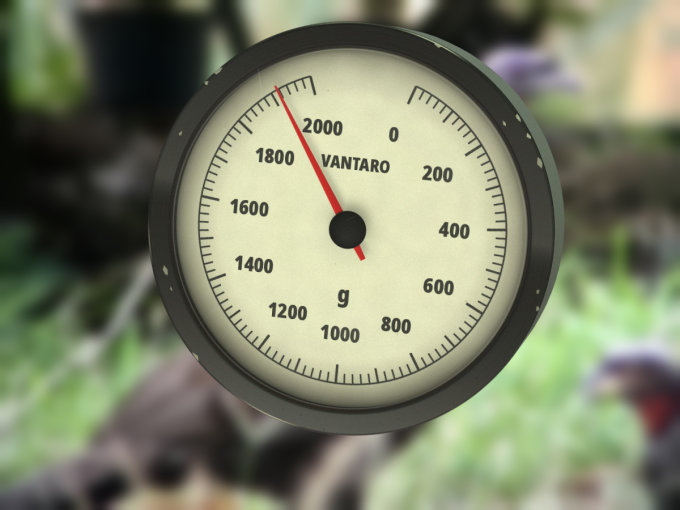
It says 1920 g
